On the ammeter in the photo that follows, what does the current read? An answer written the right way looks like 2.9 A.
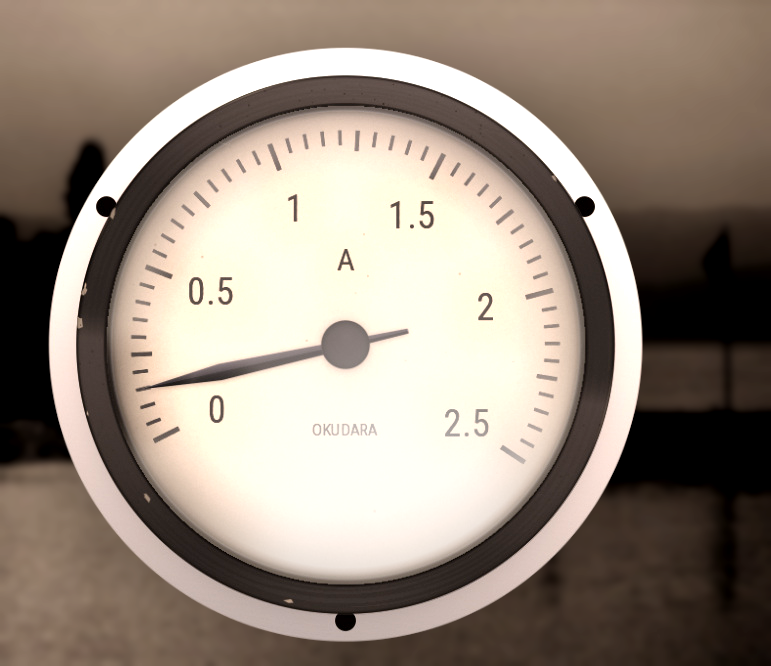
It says 0.15 A
